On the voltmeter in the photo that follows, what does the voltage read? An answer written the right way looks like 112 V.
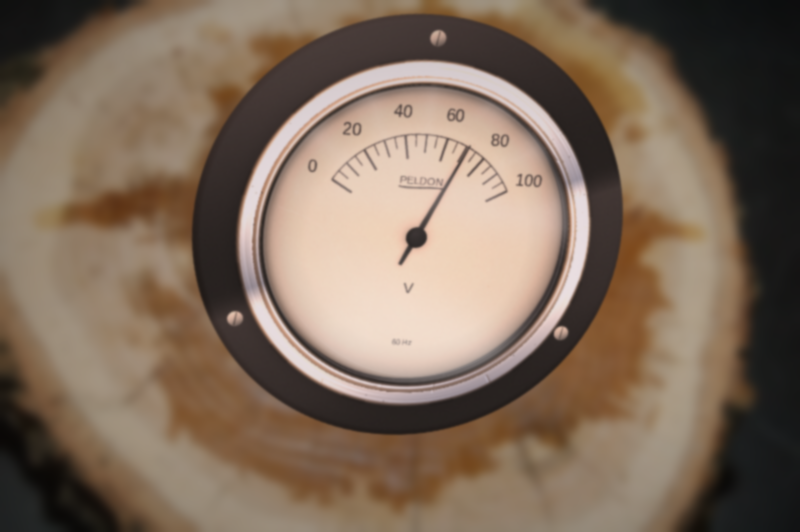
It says 70 V
